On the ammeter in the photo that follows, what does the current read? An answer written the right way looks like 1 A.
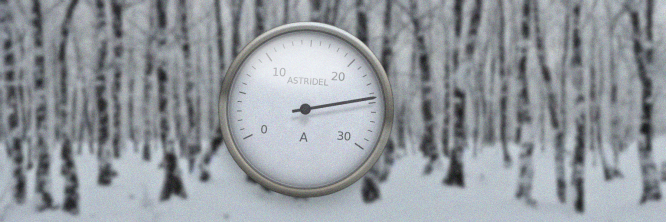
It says 24.5 A
